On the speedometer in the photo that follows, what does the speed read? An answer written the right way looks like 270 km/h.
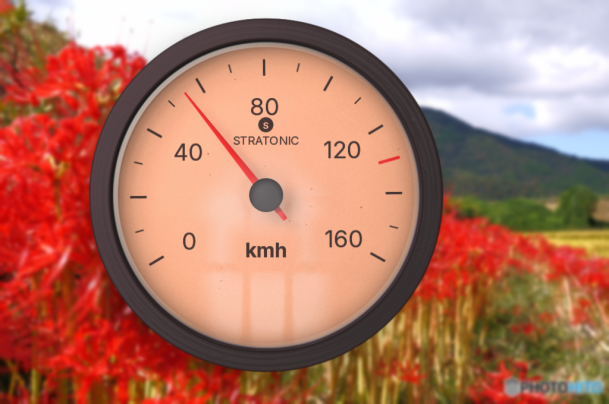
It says 55 km/h
